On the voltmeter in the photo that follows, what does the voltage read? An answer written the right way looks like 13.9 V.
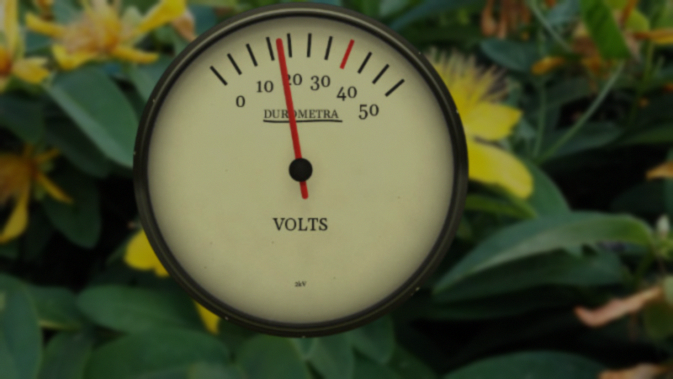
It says 17.5 V
